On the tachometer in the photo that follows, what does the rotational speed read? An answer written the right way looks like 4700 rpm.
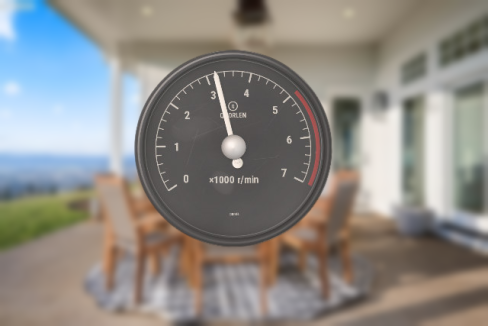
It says 3200 rpm
